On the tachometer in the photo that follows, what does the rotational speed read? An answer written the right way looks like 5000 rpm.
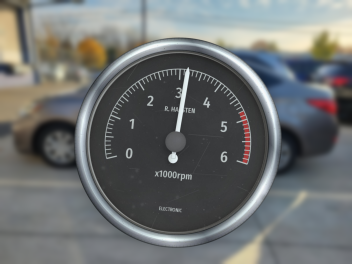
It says 3200 rpm
